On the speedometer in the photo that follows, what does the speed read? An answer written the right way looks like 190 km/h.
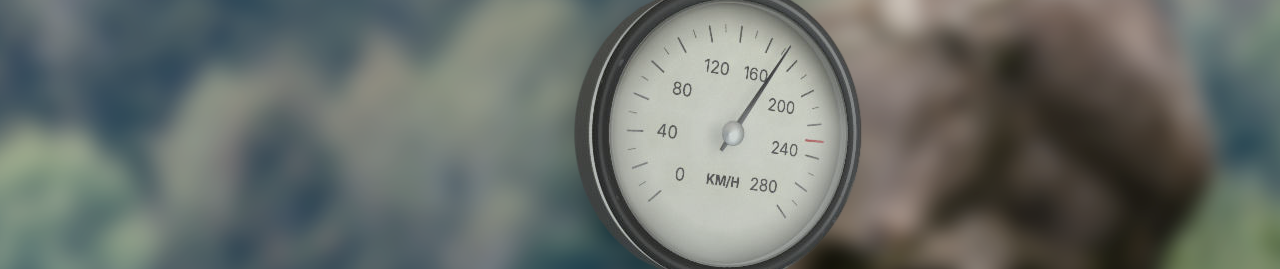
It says 170 km/h
